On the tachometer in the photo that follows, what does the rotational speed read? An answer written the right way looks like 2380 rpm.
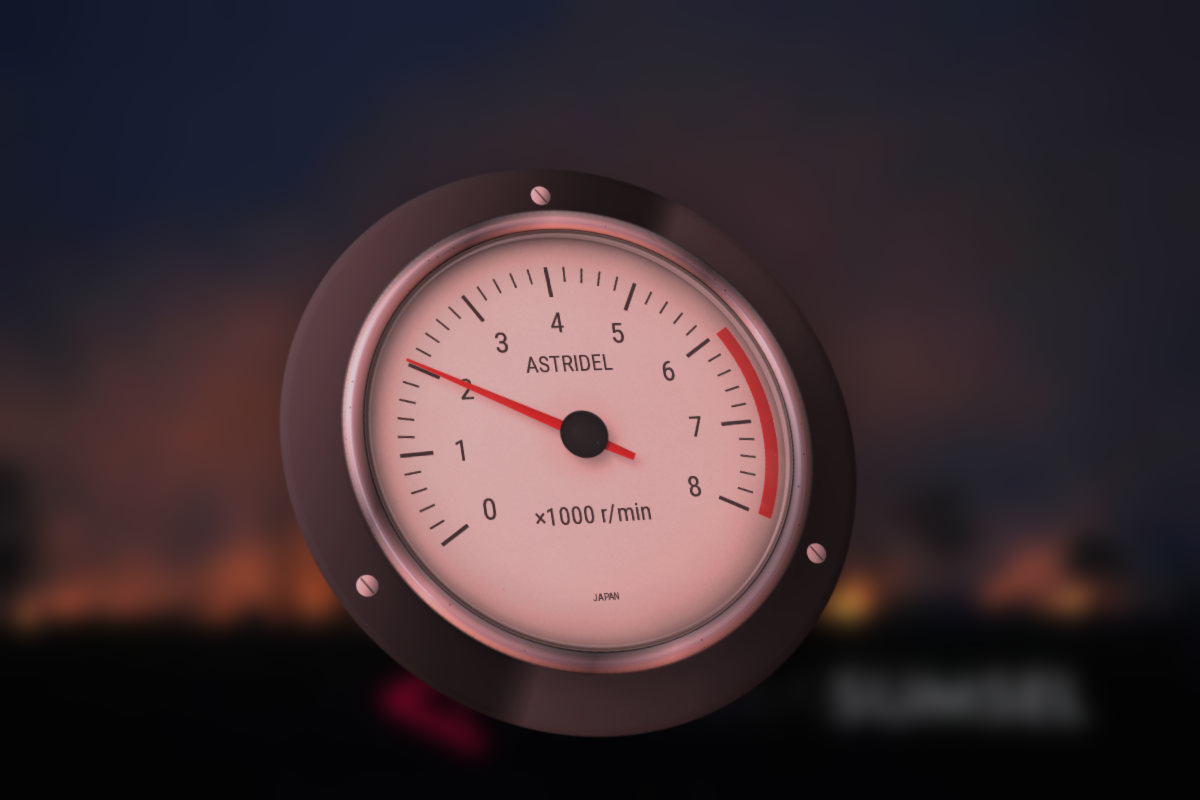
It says 2000 rpm
